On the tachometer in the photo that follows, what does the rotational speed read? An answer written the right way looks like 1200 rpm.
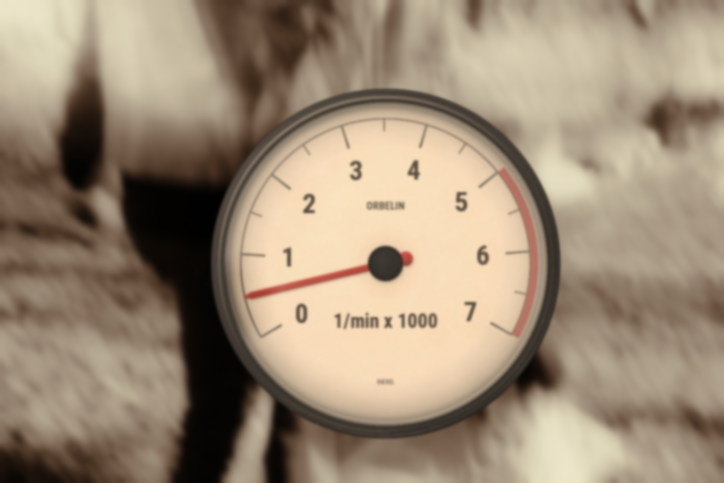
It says 500 rpm
